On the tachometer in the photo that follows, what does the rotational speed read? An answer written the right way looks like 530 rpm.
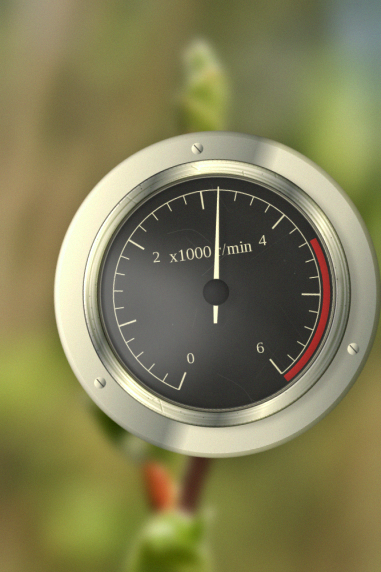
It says 3200 rpm
